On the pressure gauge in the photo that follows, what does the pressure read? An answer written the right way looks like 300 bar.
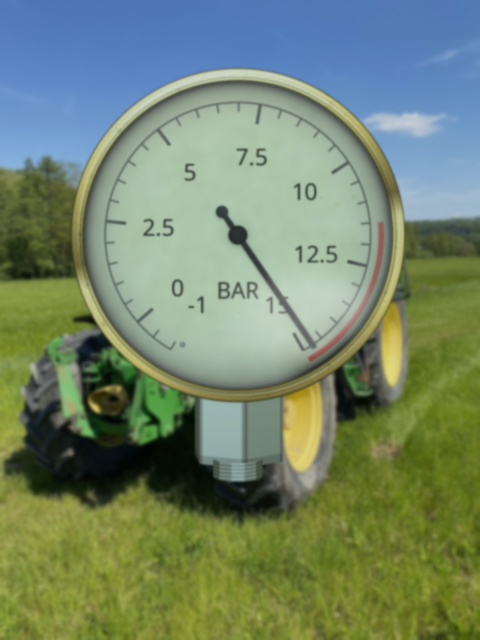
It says 14.75 bar
